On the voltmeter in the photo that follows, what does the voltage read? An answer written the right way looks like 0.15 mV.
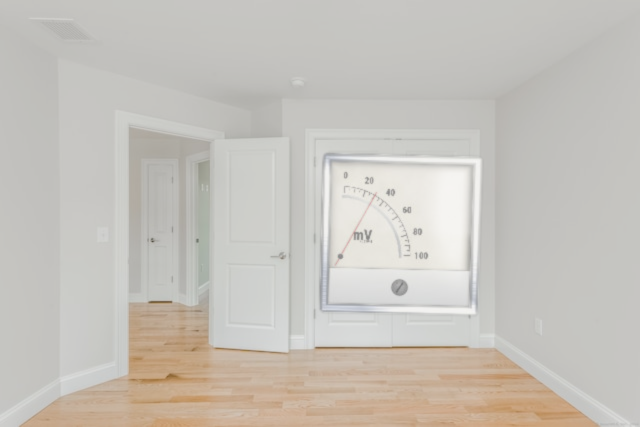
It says 30 mV
